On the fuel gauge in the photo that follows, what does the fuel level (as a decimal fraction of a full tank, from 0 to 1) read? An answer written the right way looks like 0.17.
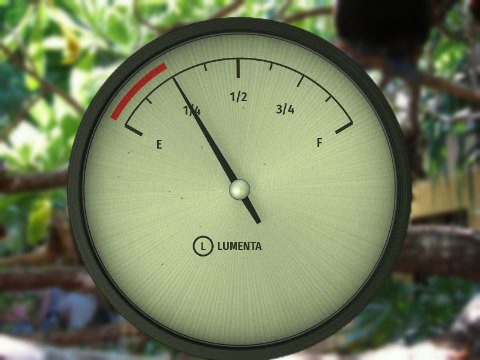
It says 0.25
